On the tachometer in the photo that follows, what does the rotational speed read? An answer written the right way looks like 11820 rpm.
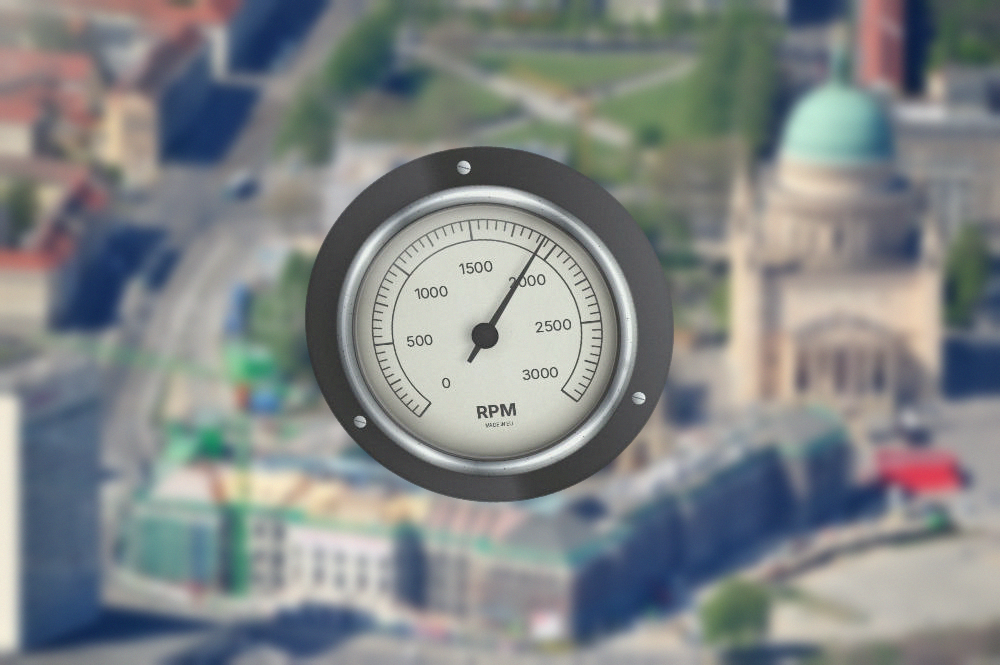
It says 1925 rpm
